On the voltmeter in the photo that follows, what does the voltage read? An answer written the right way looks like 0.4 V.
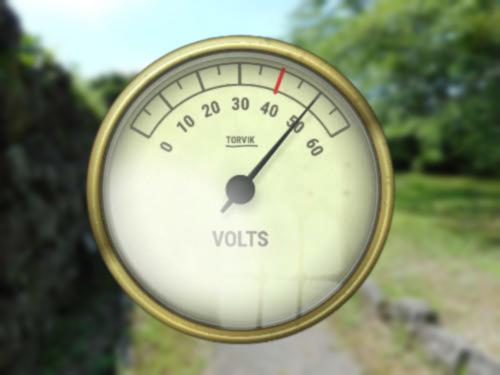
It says 50 V
